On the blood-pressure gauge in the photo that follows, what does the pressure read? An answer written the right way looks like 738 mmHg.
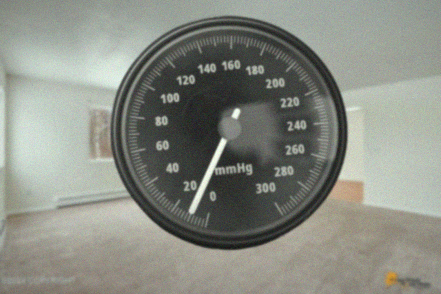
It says 10 mmHg
